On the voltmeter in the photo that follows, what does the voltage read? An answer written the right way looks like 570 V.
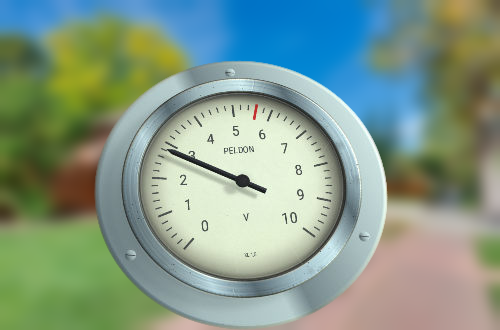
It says 2.8 V
